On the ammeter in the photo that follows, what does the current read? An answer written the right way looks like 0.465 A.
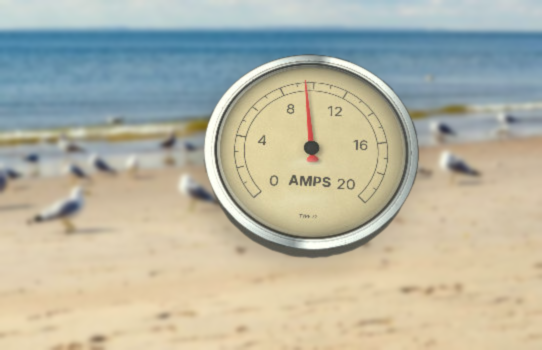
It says 9.5 A
